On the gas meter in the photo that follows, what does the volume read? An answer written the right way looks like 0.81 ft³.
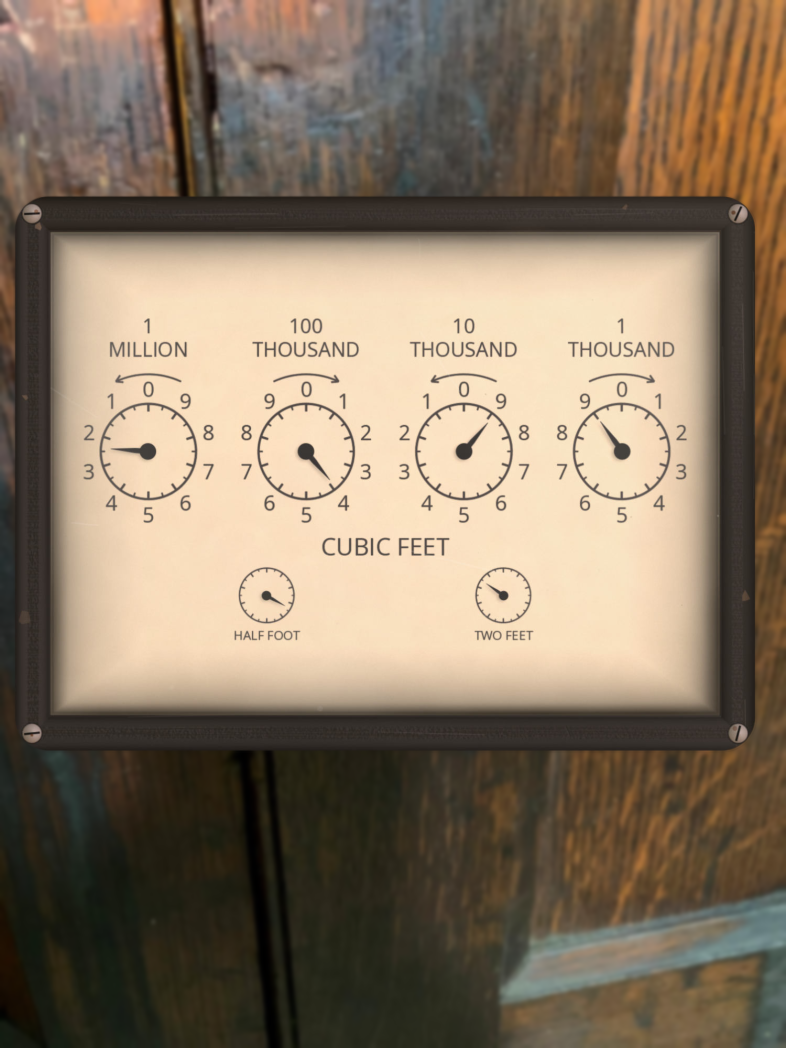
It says 238900 ft³
